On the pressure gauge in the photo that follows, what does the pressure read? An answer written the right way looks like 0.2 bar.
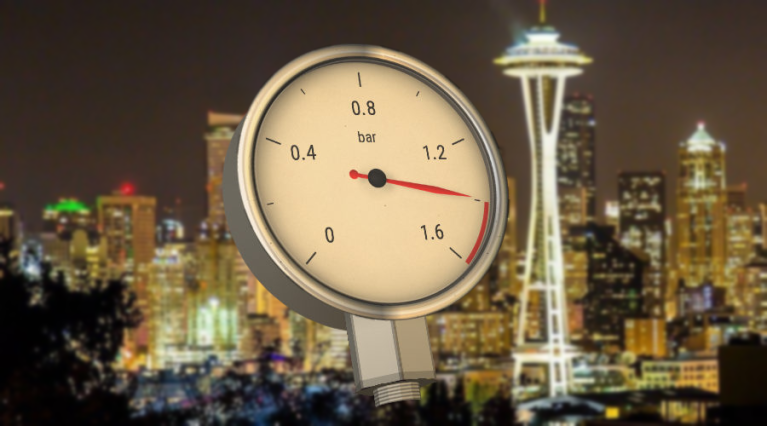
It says 1.4 bar
